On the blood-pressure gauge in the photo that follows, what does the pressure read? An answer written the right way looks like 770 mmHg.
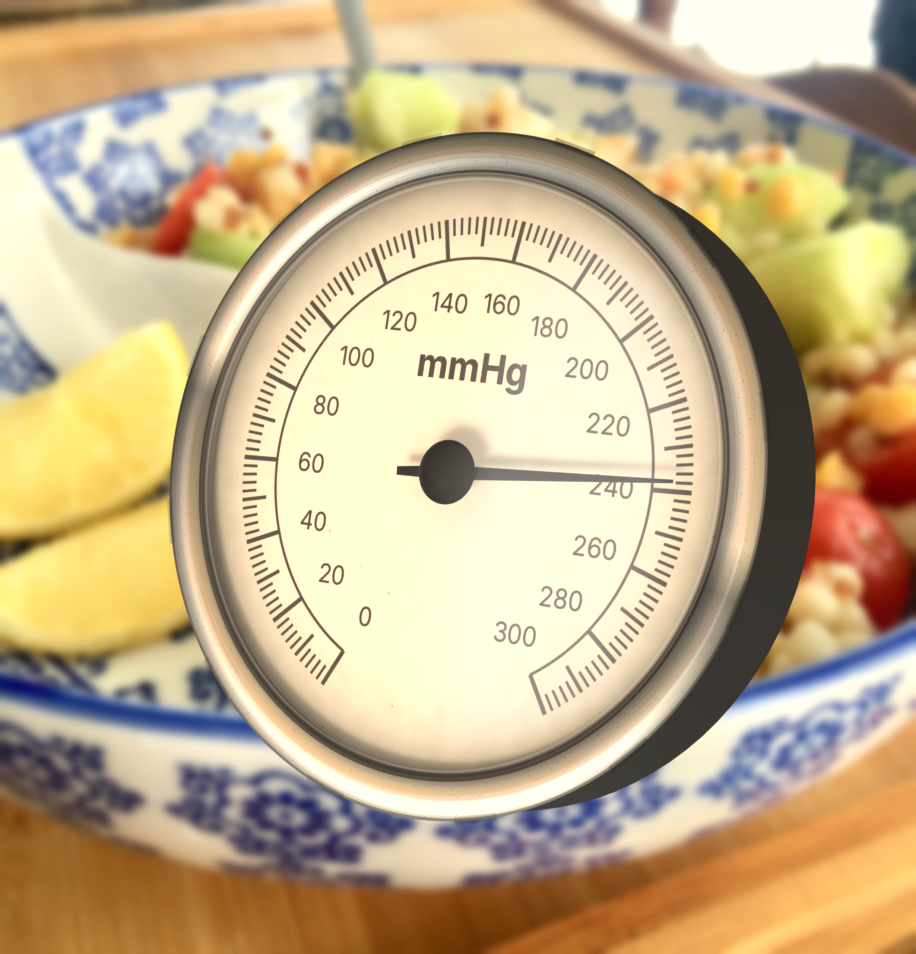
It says 238 mmHg
